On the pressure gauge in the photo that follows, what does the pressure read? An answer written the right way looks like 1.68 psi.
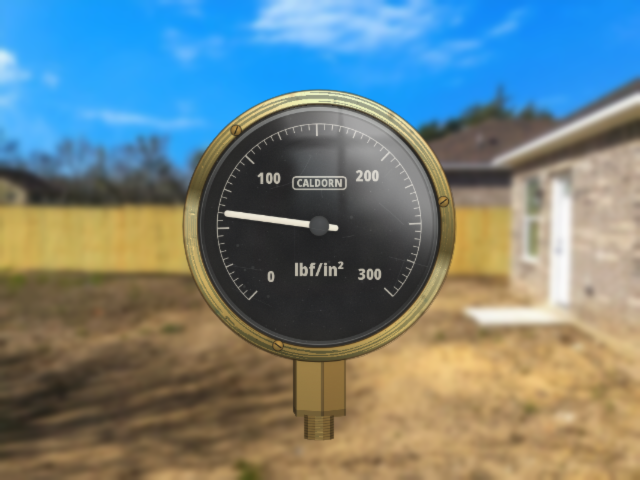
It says 60 psi
